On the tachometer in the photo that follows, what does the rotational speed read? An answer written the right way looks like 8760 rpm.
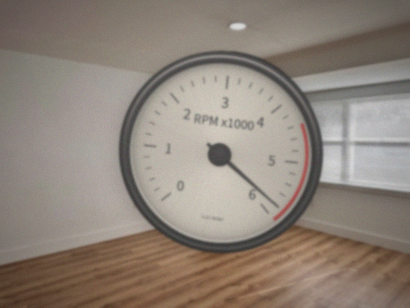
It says 5800 rpm
